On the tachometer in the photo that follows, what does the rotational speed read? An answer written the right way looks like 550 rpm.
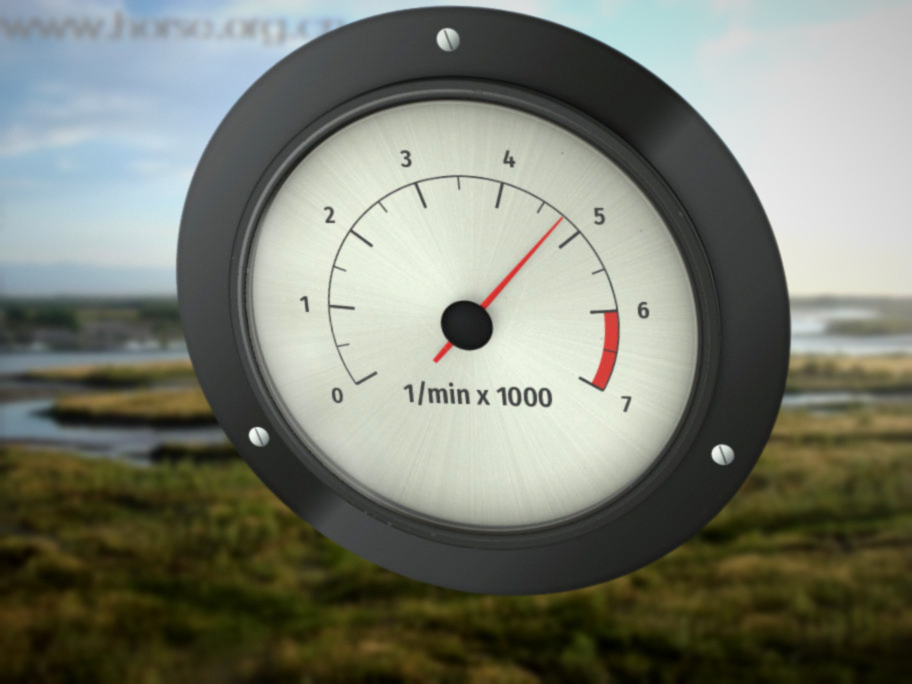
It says 4750 rpm
